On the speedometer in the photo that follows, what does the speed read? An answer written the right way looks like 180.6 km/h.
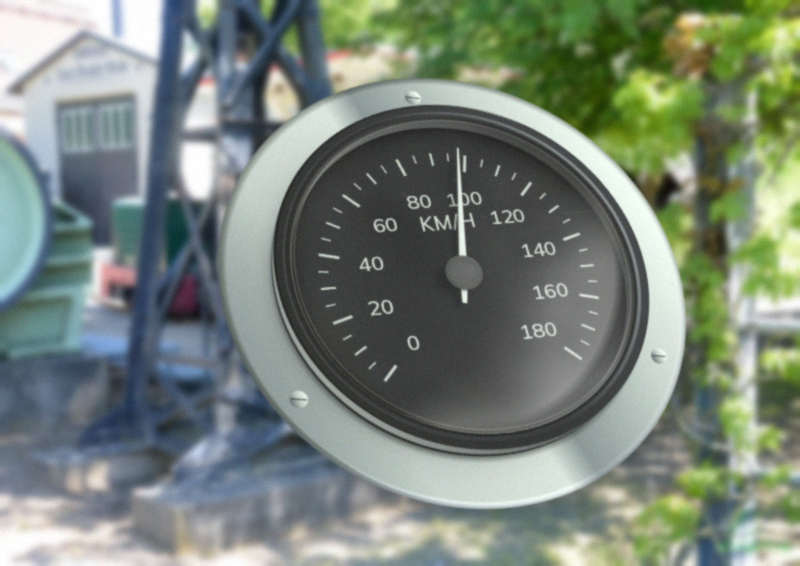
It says 97.5 km/h
